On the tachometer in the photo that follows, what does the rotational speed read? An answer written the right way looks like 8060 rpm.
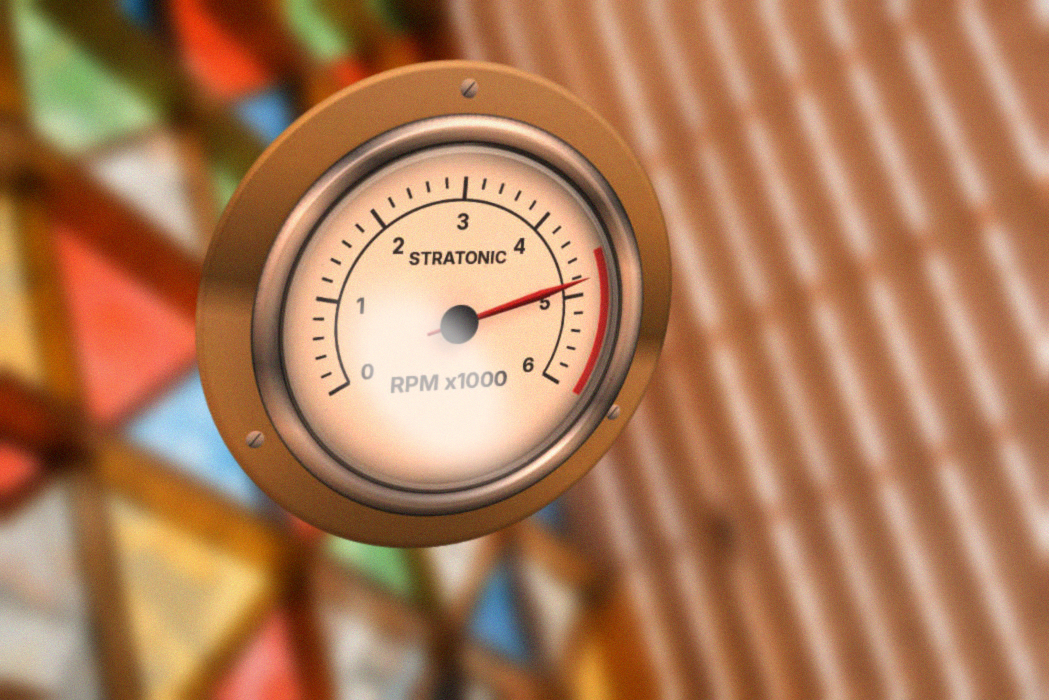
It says 4800 rpm
